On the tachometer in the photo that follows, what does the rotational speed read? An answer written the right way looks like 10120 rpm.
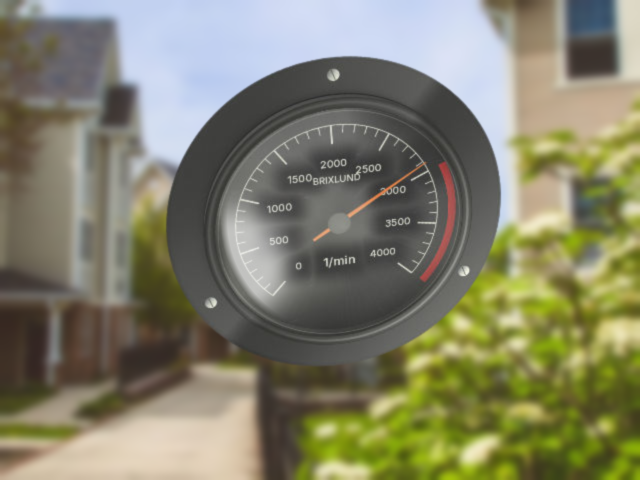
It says 2900 rpm
